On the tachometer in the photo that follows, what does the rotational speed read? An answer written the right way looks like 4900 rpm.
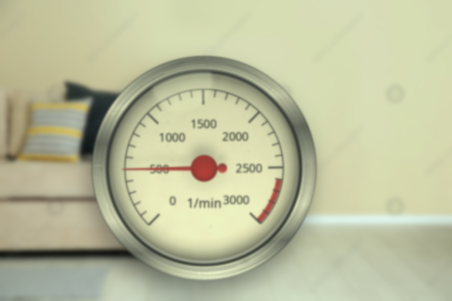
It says 500 rpm
